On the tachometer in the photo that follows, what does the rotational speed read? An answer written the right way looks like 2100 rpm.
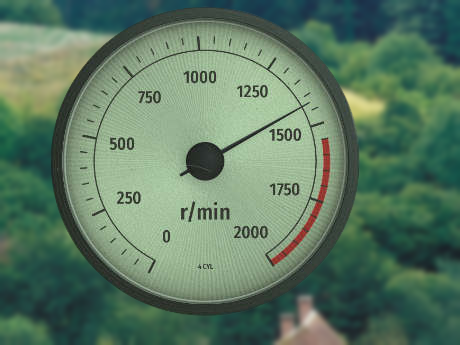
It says 1425 rpm
